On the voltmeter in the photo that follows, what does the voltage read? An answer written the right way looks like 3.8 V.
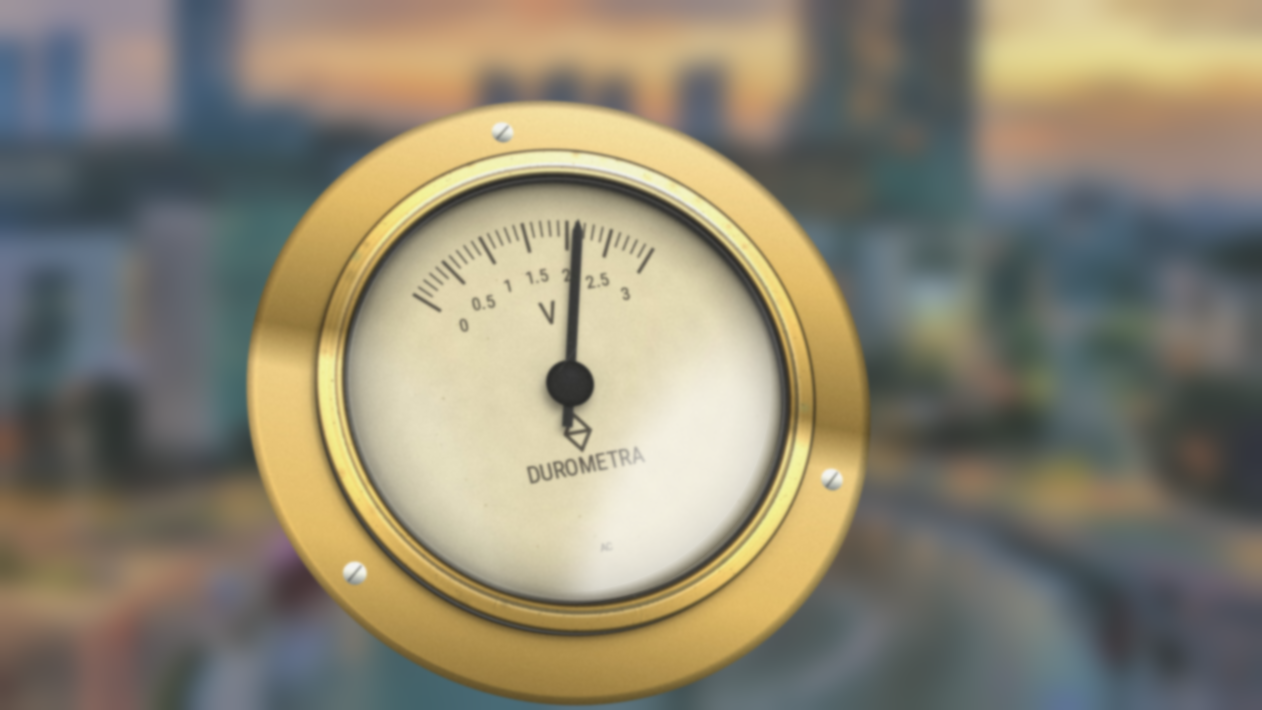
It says 2.1 V
